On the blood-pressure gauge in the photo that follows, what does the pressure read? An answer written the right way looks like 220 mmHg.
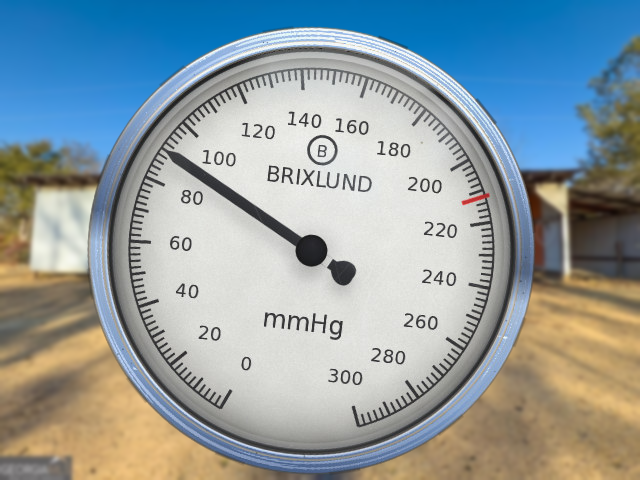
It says 90 mmHg
